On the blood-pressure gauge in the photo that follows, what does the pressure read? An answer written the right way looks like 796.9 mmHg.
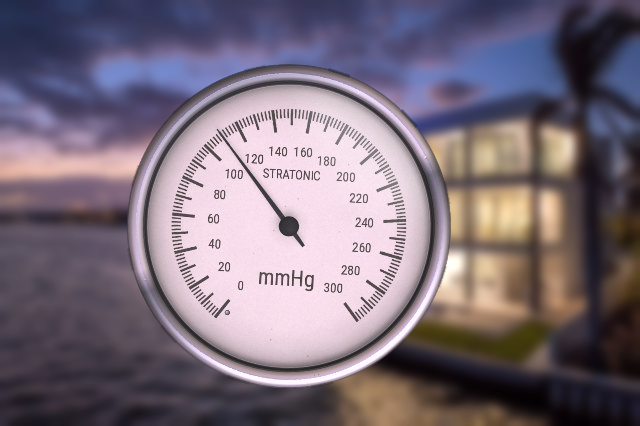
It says 110 mmHg
